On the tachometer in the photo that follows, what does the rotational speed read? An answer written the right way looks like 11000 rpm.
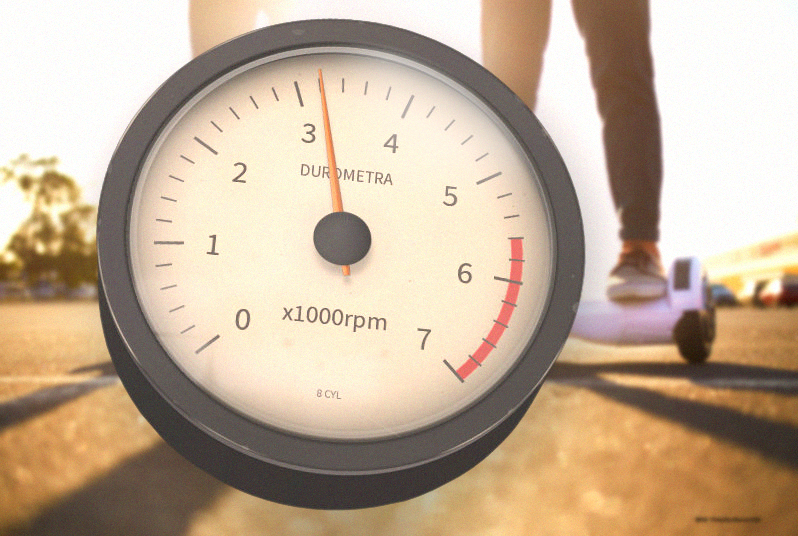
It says 3200 rpm
